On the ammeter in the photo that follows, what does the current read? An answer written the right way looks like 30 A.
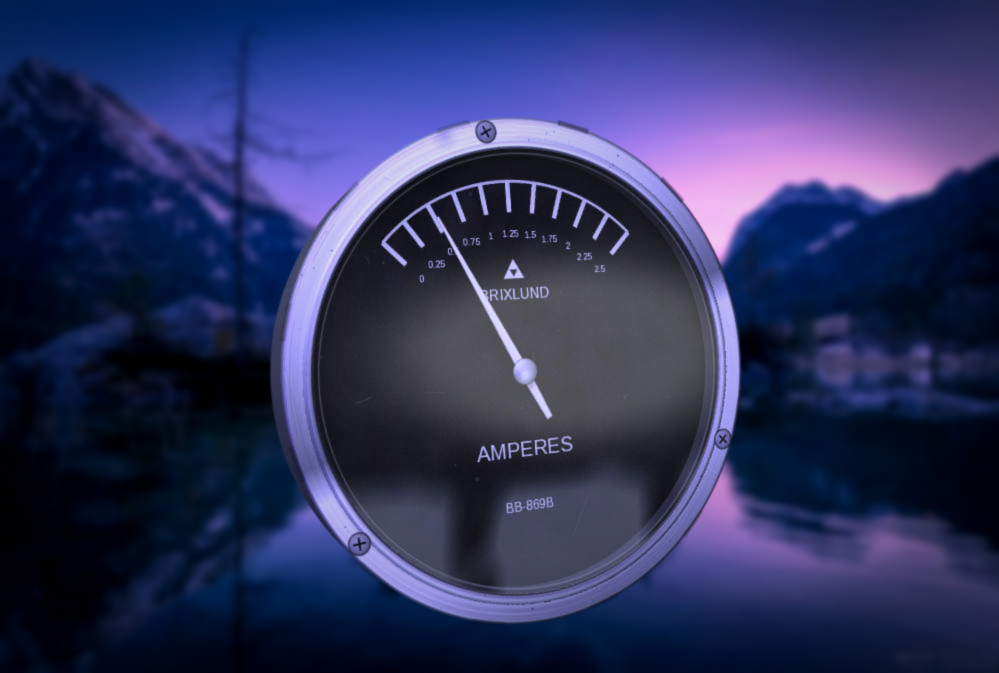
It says 0.5 A
